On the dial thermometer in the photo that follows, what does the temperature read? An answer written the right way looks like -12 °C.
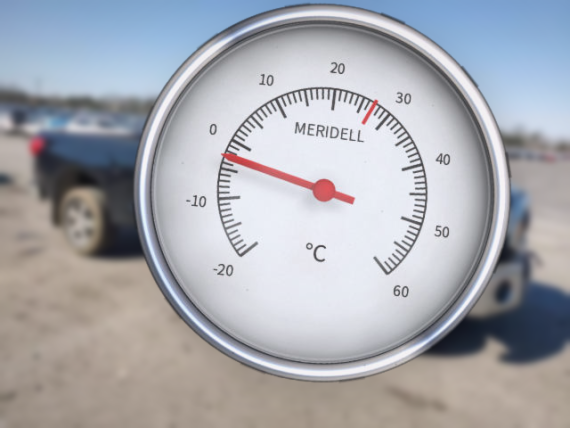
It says -3 °C
